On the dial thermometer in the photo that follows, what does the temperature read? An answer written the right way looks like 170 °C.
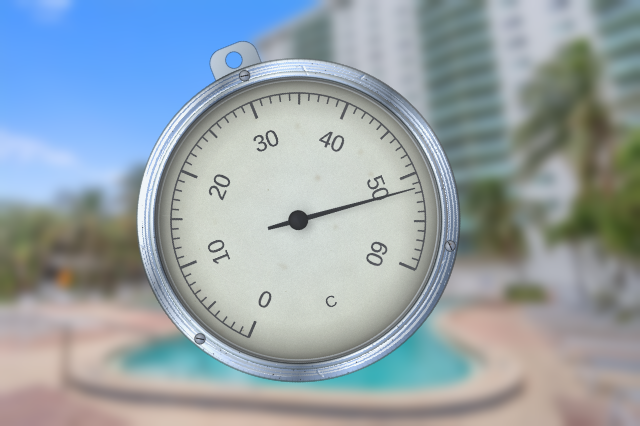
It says 51.5 °C
